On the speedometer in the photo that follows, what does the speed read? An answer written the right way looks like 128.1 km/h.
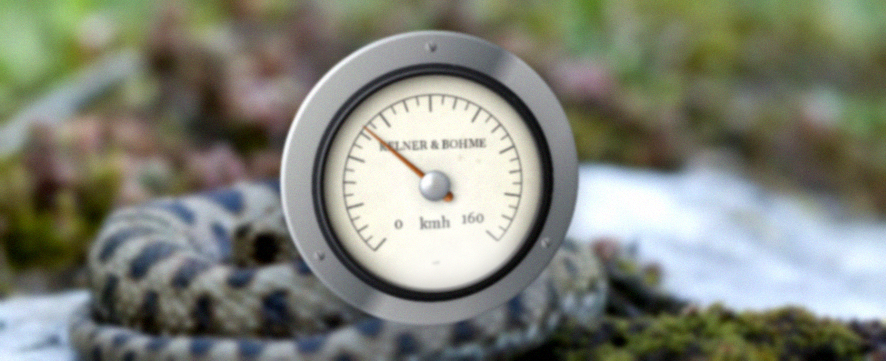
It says 52.5 km/h
